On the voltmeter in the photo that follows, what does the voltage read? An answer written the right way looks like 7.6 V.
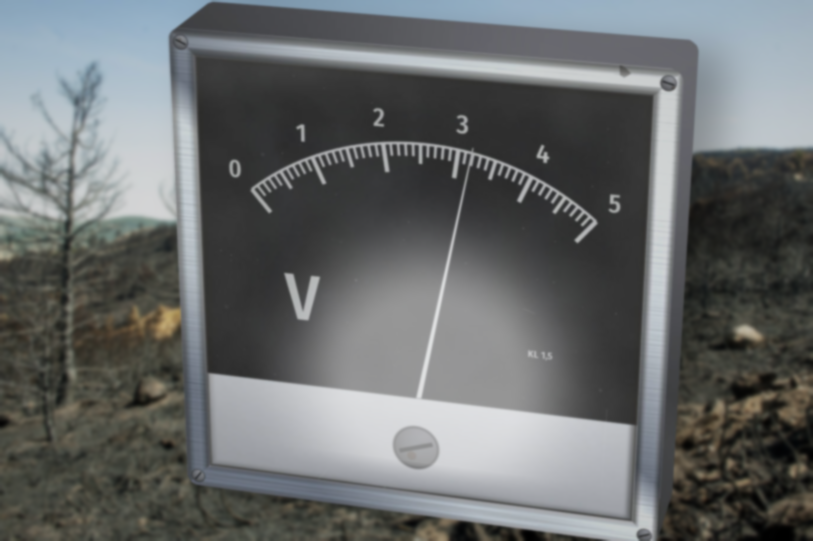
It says 3.2 V
